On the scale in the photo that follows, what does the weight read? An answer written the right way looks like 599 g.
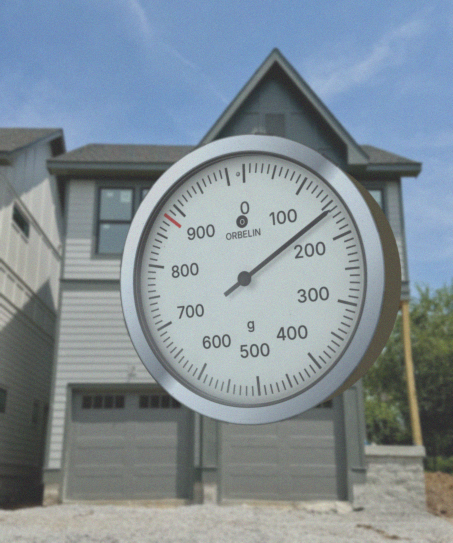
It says 160 g
